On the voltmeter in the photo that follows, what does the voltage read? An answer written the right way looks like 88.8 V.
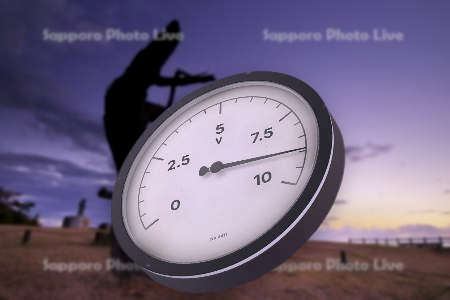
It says 9 V
